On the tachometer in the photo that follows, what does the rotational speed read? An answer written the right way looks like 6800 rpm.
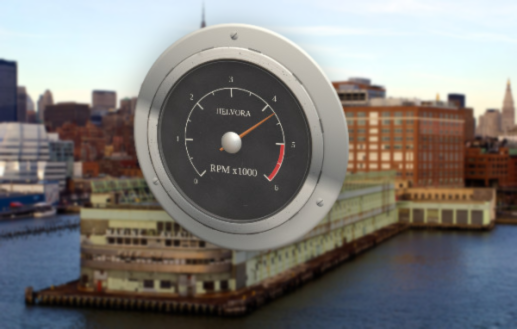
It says 4250 rpm
